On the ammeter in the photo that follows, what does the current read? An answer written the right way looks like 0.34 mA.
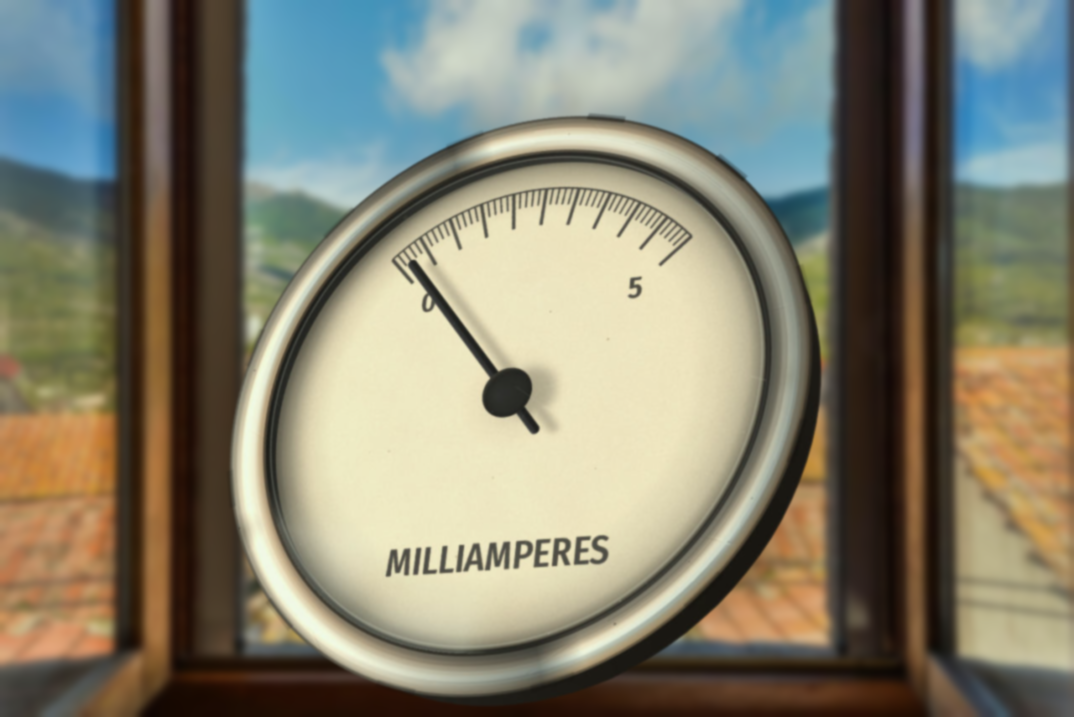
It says 0.2 mA
